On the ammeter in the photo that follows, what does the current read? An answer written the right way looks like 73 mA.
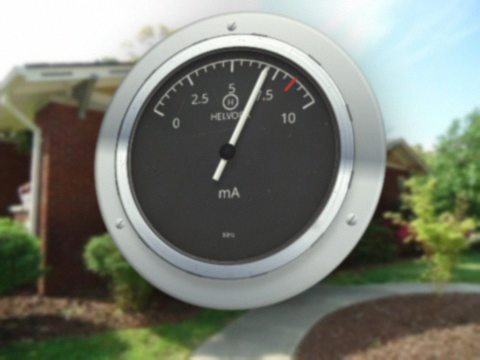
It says 7 mA
